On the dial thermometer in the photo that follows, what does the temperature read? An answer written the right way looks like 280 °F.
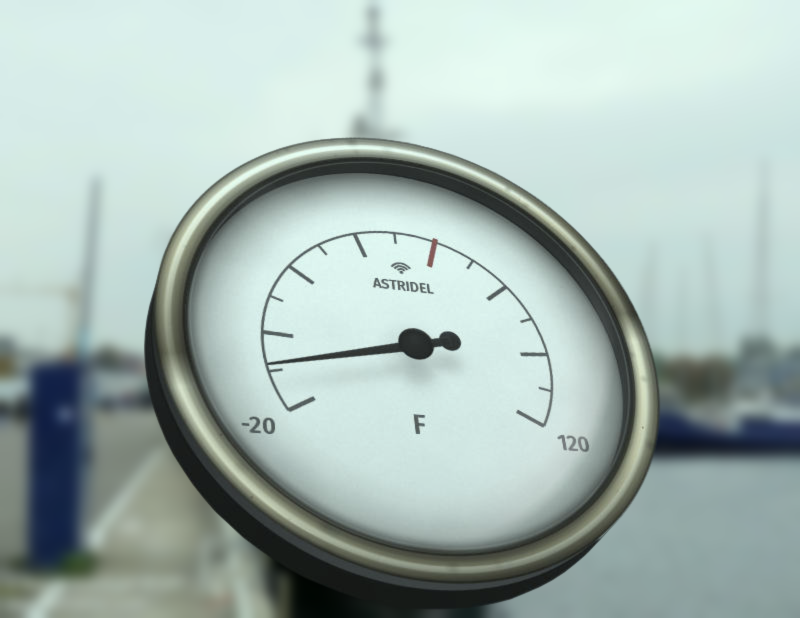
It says -10 °F
